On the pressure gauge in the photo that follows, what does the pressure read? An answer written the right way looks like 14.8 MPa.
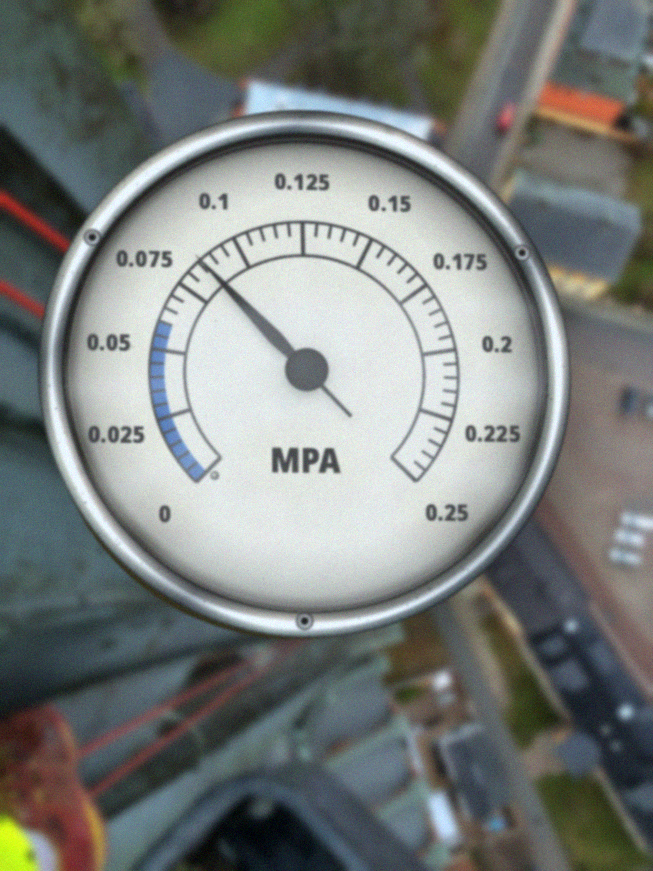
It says 0.085 MPa
